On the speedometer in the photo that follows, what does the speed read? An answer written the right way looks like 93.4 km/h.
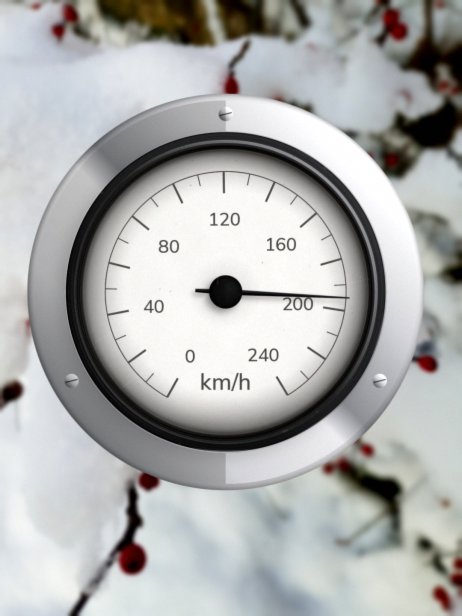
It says 195 km/h
